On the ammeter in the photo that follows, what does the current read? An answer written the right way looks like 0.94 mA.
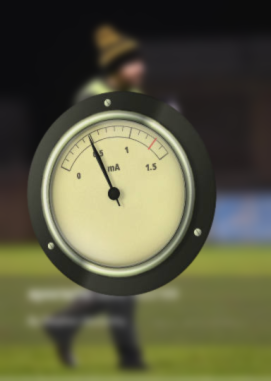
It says 0.5 mA
